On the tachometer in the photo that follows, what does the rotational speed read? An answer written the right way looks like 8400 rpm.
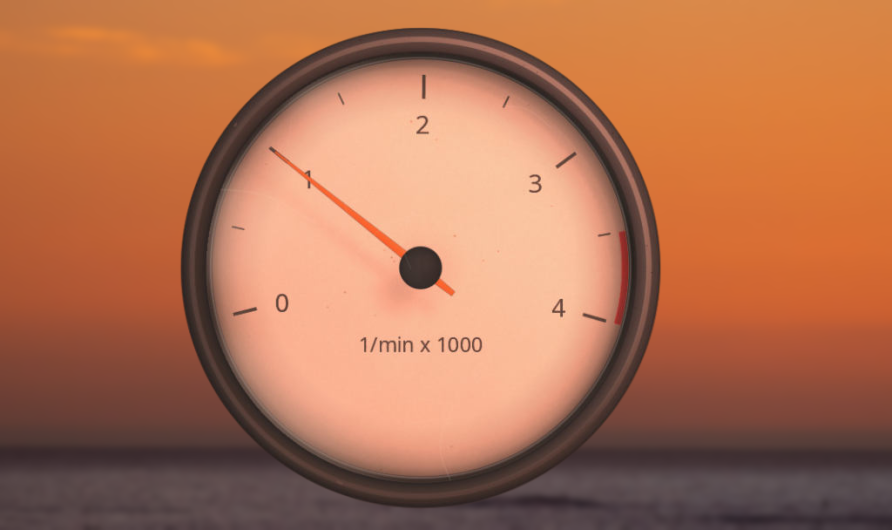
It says 1000 rpm
